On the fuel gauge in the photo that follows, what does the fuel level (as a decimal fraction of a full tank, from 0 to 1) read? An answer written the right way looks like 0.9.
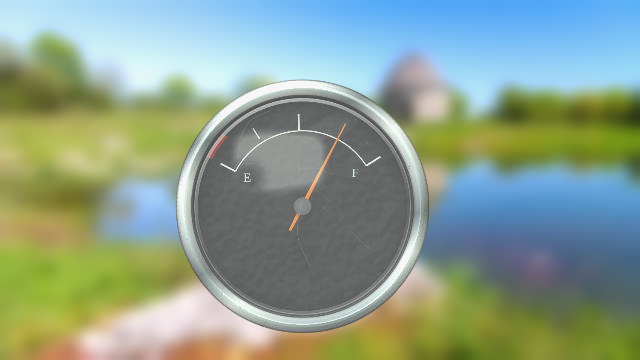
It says 0.75
